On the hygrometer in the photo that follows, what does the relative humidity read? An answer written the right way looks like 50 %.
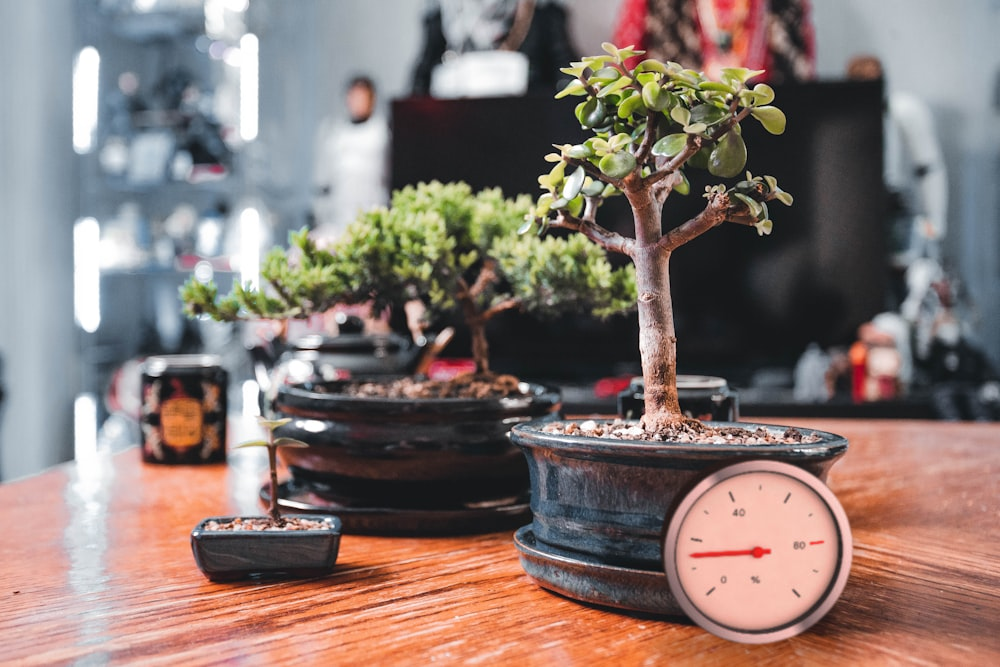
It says 15 %
